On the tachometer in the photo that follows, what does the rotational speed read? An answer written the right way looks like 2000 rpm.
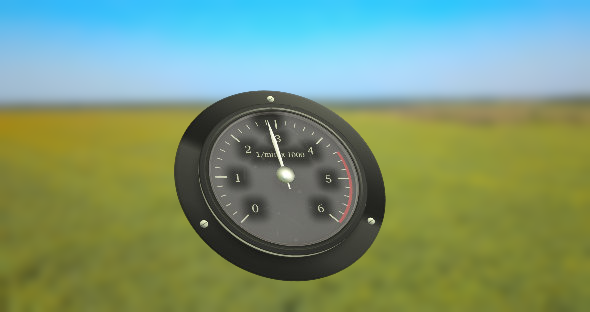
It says 2800 rpm
